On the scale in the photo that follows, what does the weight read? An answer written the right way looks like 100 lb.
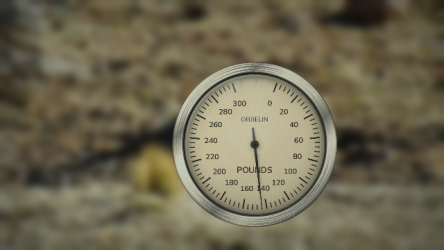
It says 144 lb
